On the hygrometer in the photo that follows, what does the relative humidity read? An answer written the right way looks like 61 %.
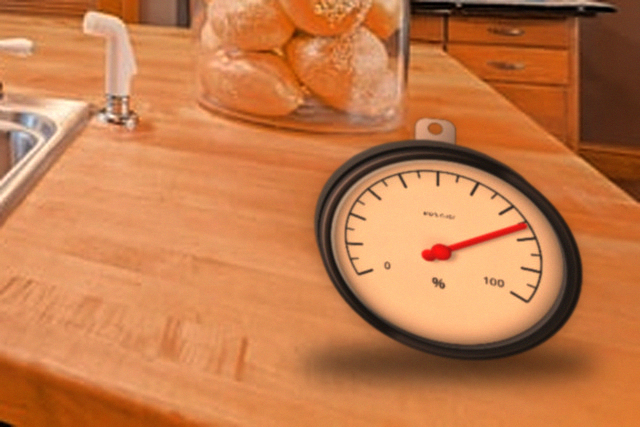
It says 75 %
